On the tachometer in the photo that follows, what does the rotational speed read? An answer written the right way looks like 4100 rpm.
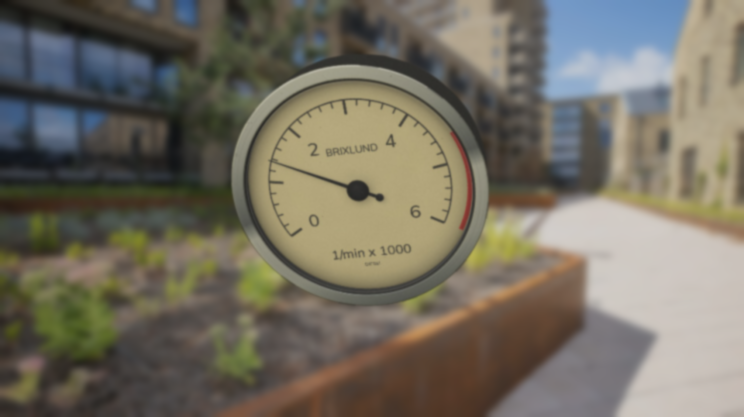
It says 1400 rpm
